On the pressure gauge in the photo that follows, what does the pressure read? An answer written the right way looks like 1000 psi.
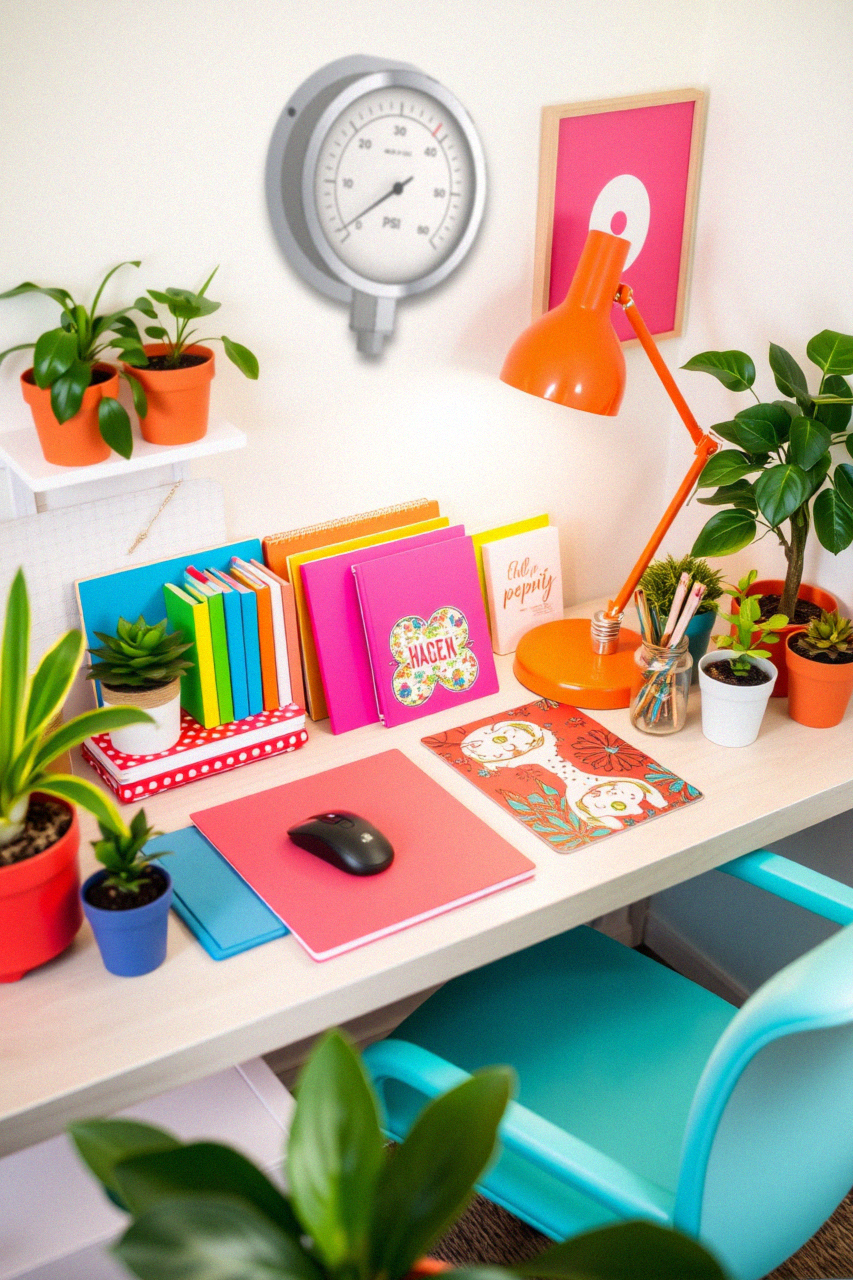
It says 2 psi
